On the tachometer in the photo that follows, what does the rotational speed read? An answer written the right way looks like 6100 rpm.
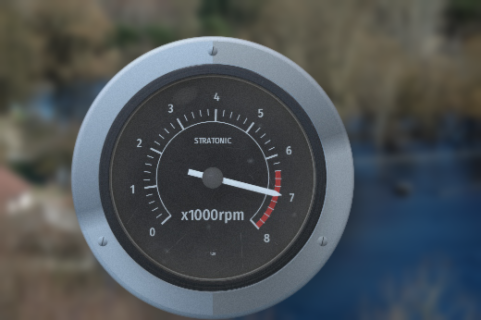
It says 7000 rpm
